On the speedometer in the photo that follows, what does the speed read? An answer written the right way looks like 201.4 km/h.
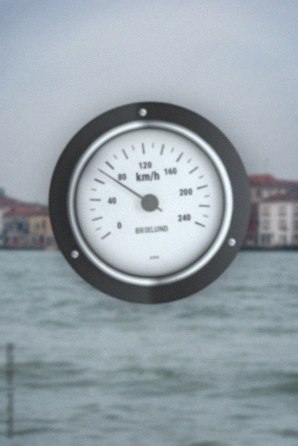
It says 70 km/h
